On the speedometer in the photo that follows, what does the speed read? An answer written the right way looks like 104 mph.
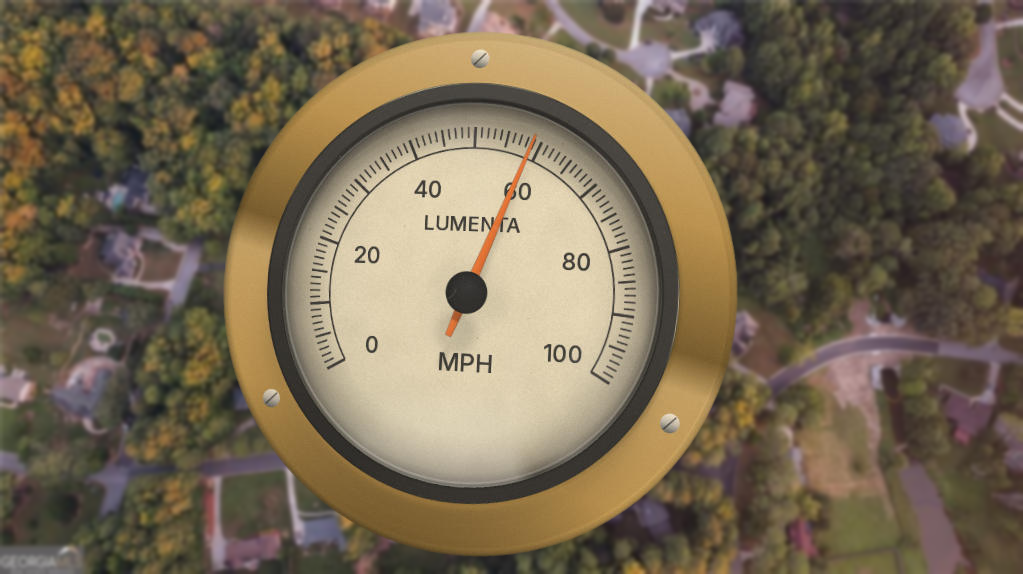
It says 59 mph
